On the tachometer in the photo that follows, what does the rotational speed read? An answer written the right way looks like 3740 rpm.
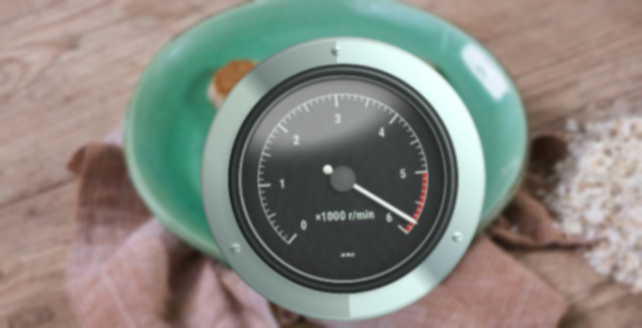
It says 5800 rpm
